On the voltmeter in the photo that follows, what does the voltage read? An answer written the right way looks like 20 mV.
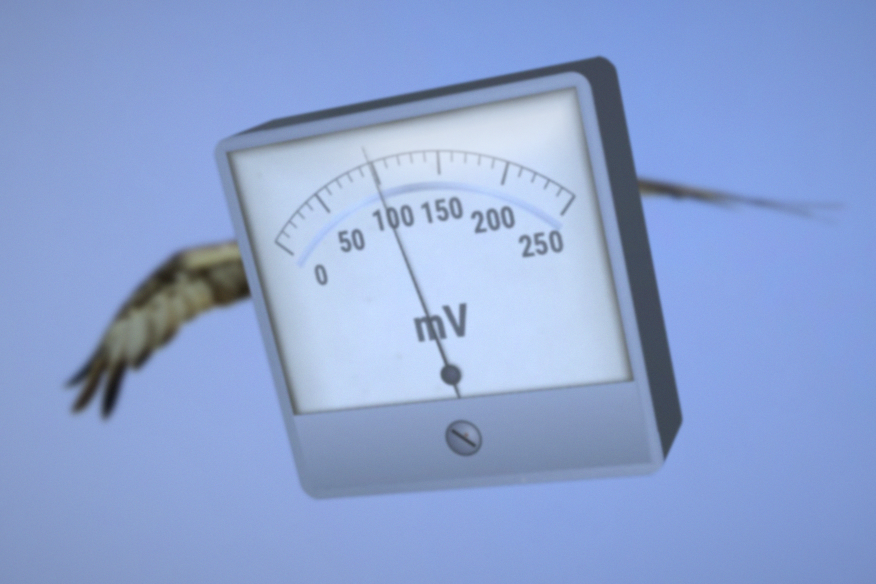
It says 100 mV
